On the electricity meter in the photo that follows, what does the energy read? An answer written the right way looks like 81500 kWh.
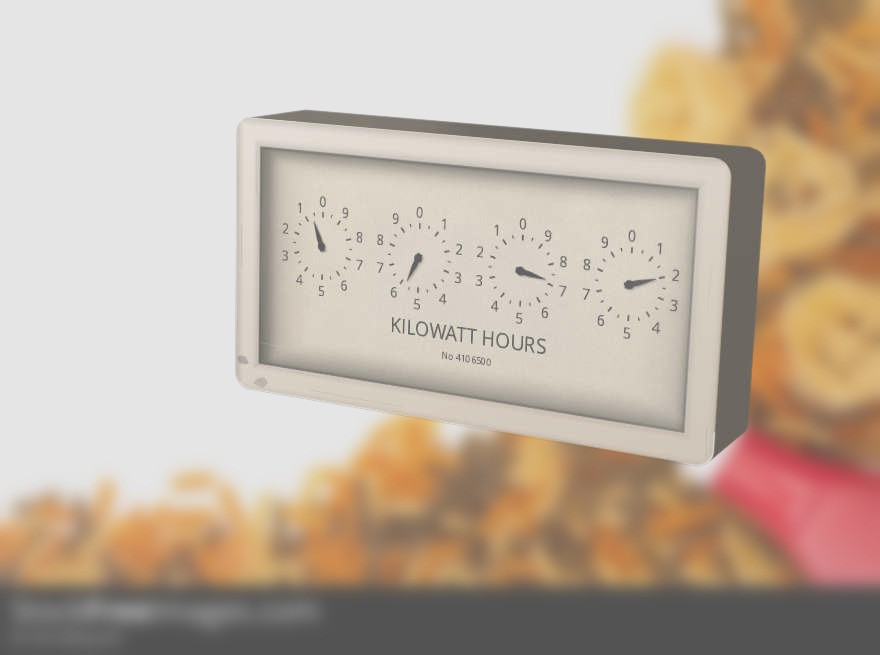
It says 572 kWh
